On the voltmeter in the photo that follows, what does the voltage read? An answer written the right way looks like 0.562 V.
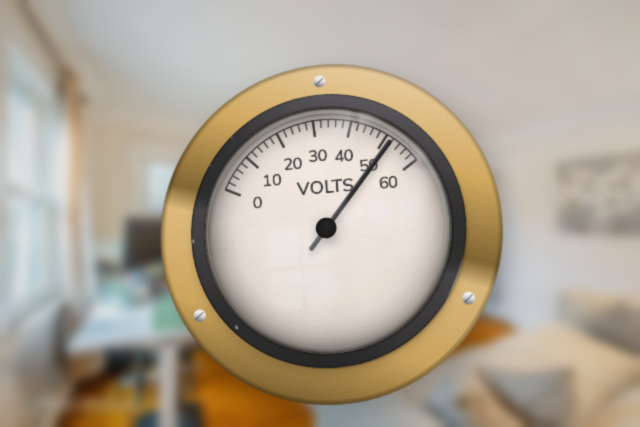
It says 52 V
